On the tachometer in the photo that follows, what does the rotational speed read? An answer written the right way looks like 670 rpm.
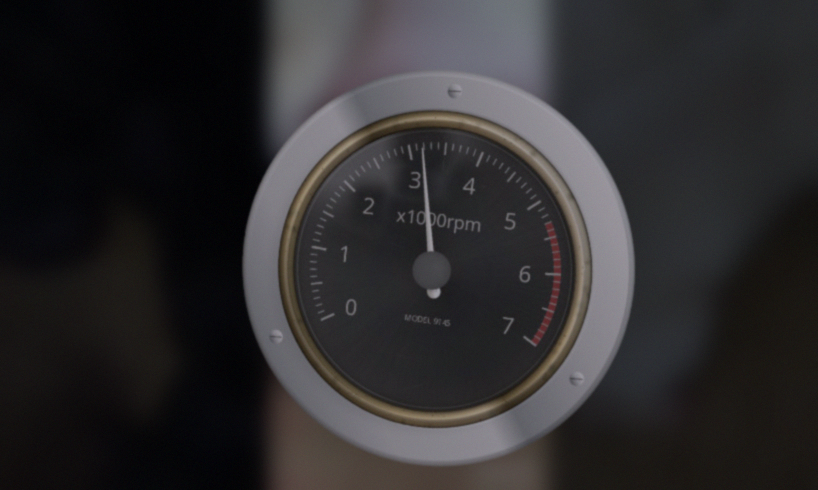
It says 3200 rpm
